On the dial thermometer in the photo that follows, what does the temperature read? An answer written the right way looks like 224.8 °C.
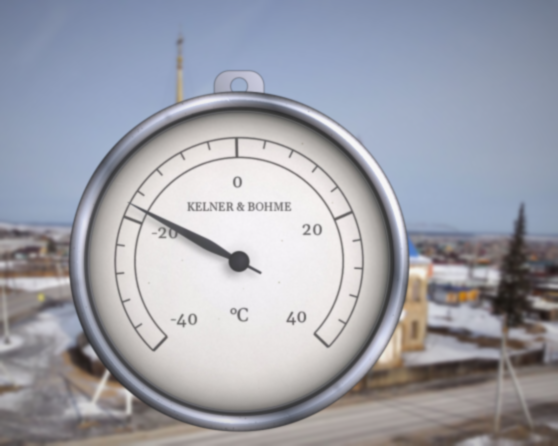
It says -18 °C
